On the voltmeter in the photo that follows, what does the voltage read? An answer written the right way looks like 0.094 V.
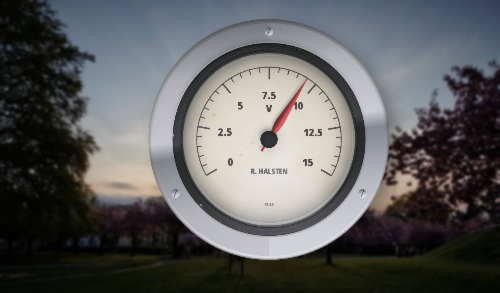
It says 9.5 V
